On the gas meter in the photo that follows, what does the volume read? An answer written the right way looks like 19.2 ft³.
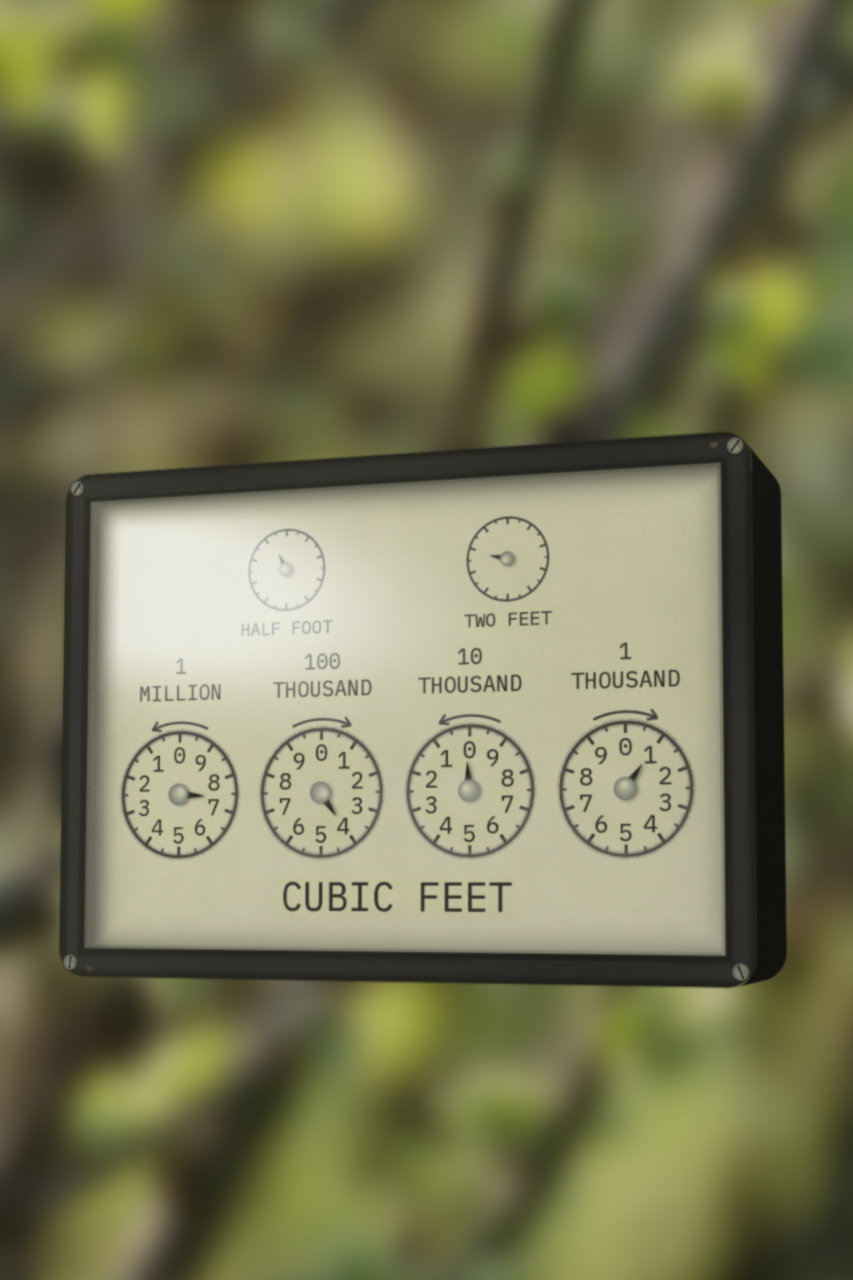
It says 740100 ft³
